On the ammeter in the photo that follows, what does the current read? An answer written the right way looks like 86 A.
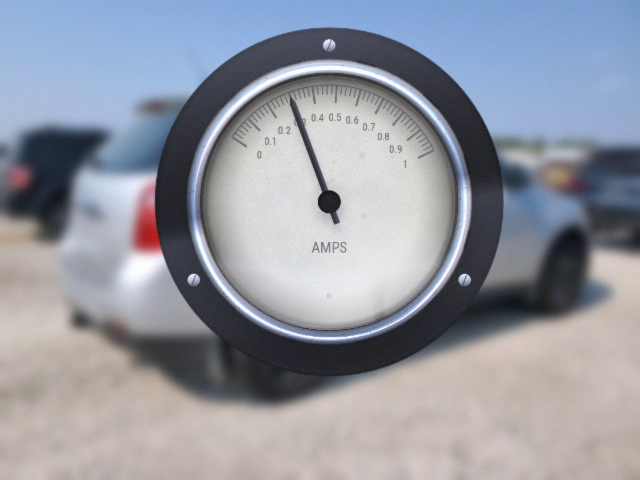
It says 0.3 A
